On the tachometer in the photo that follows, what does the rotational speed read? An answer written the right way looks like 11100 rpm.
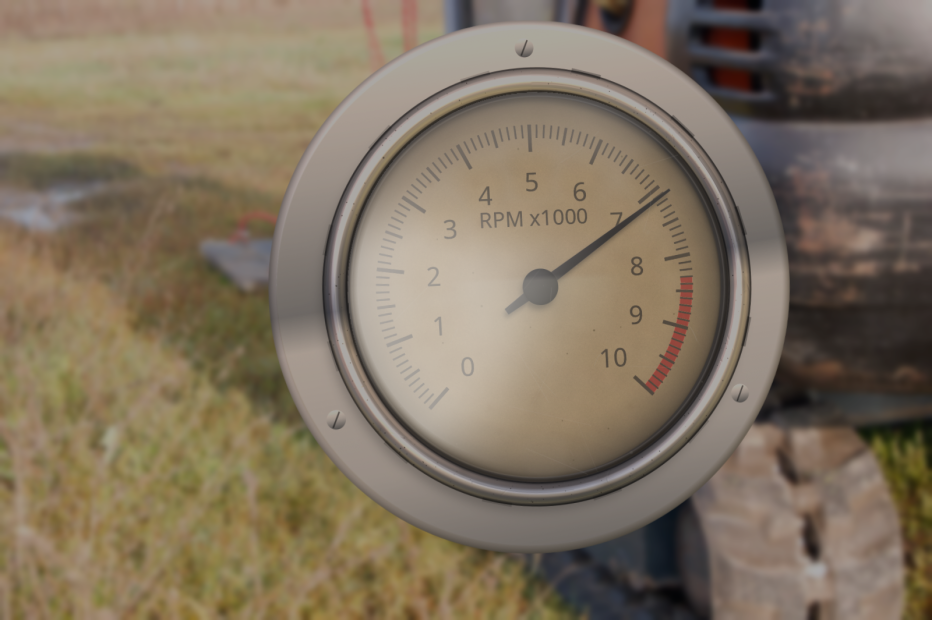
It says 7100 rpm
